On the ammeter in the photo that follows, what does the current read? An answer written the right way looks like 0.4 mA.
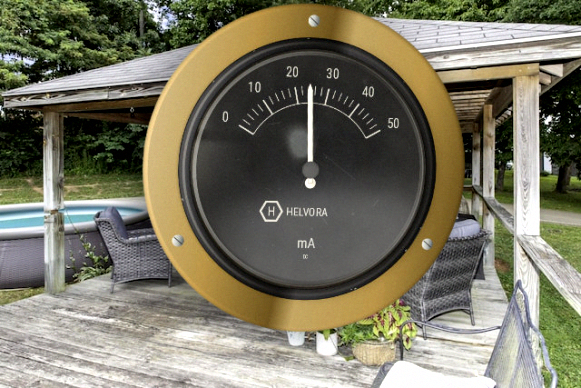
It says 24 mA
